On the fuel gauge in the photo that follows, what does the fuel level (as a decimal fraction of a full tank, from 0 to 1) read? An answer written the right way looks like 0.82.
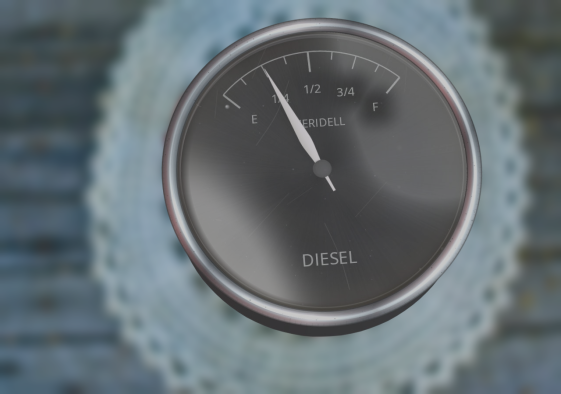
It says 0.25
